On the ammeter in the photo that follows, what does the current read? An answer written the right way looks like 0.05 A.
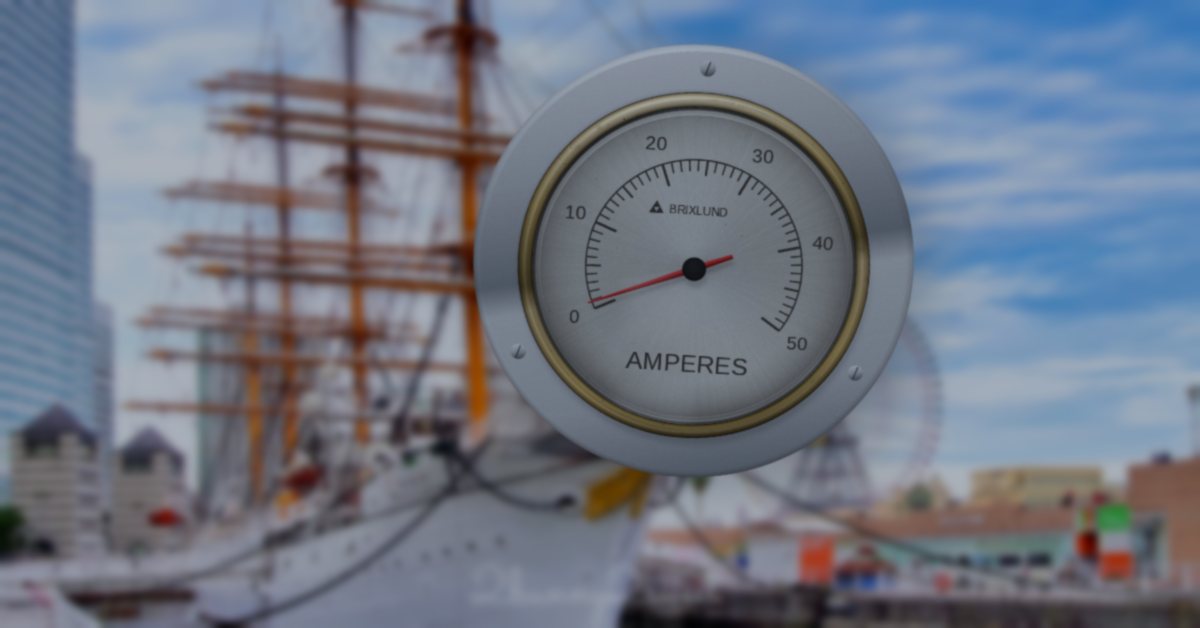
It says 1 A
